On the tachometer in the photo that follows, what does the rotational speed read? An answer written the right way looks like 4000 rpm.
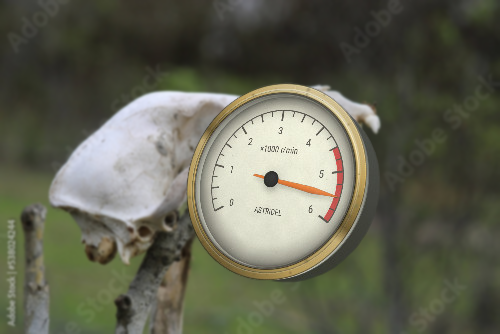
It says 5500 rpm
